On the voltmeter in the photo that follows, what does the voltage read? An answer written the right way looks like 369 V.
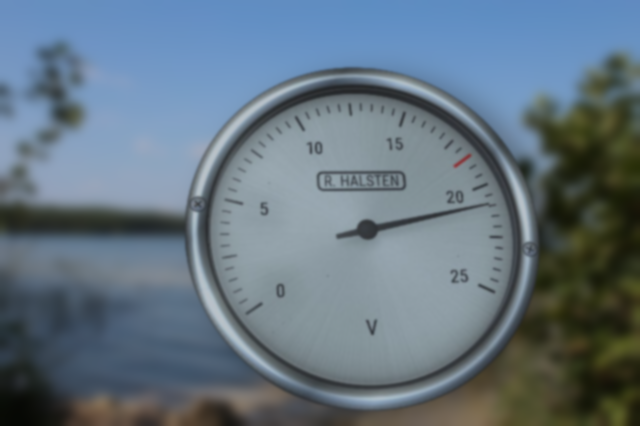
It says 21 V
